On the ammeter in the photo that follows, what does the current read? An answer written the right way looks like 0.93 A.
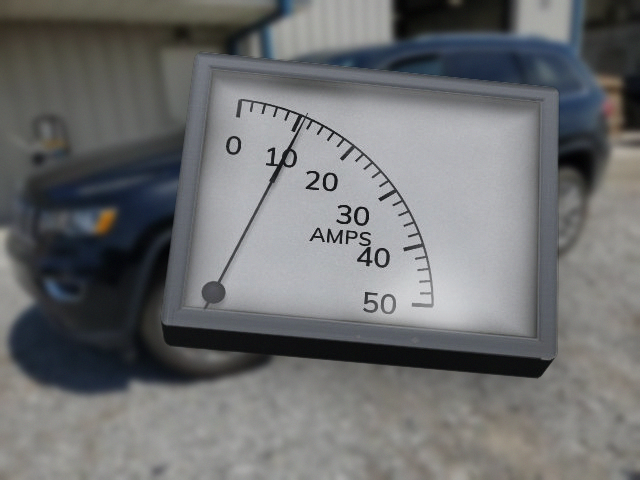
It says 11 A
